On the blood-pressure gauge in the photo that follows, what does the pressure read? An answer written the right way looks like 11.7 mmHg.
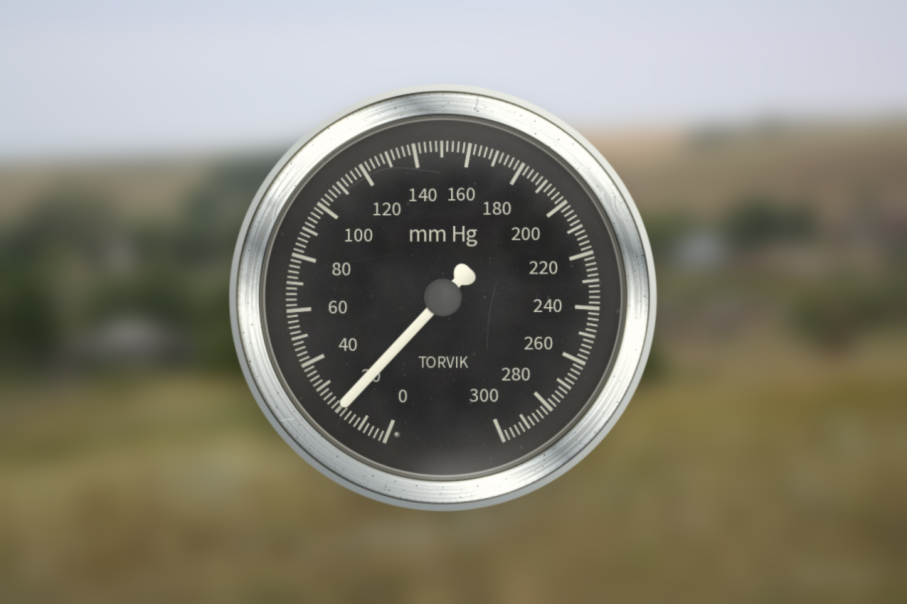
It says 20 mmHg
